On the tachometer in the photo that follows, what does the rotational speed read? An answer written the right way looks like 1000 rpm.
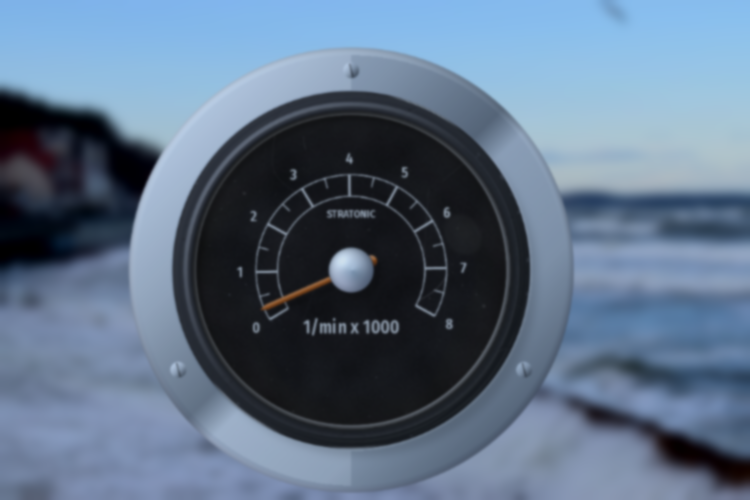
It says 250 rpm
